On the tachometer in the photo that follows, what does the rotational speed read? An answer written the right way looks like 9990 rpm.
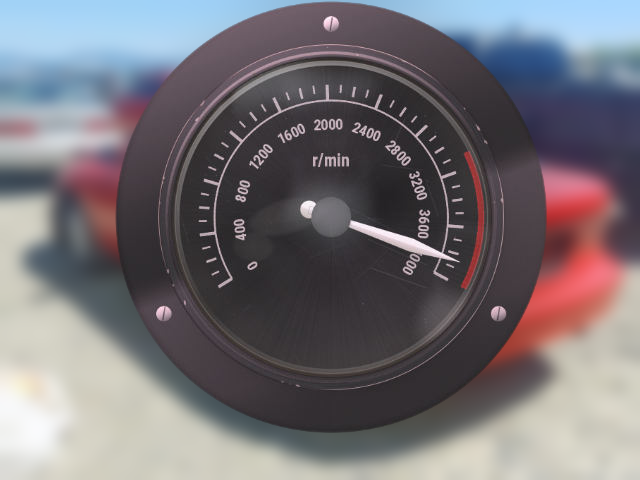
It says 3850 rpm
